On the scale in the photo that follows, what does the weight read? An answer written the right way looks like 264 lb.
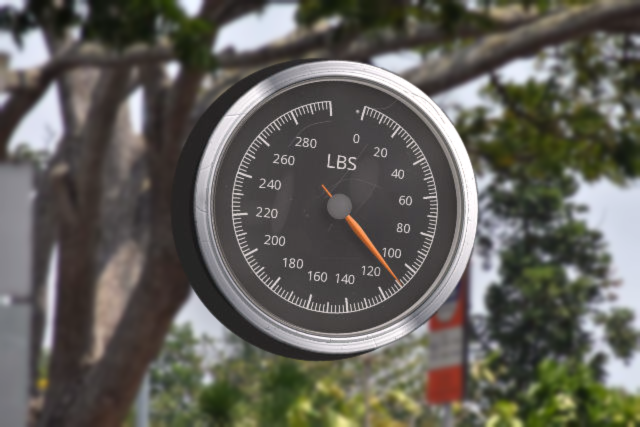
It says 110 lb
